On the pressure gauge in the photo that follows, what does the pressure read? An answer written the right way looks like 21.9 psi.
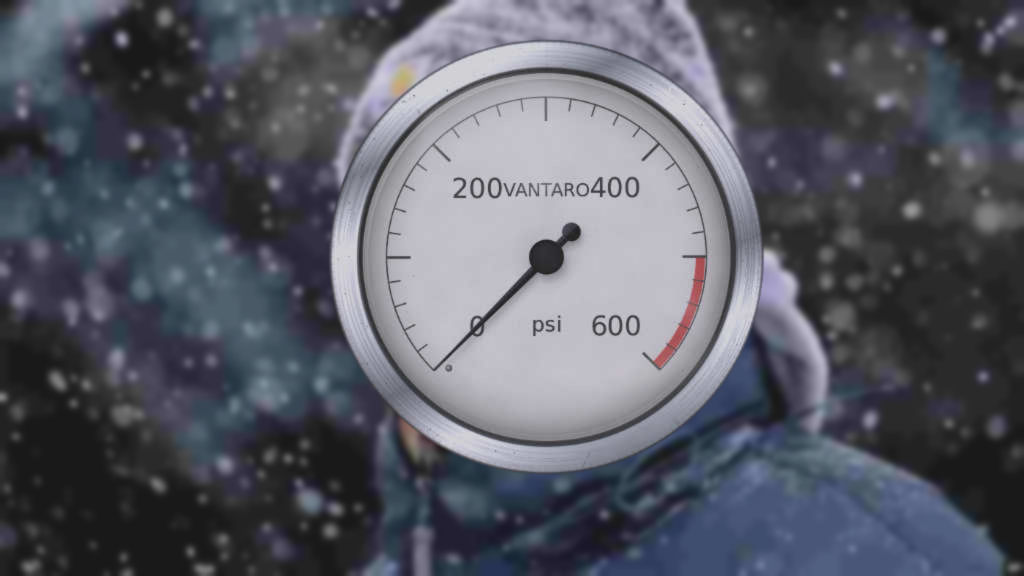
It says 0 psi
